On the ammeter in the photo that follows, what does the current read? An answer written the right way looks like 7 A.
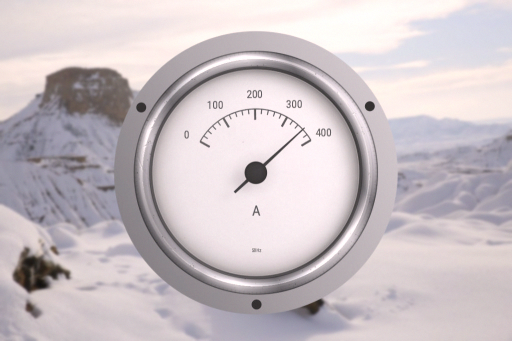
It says 360 A
